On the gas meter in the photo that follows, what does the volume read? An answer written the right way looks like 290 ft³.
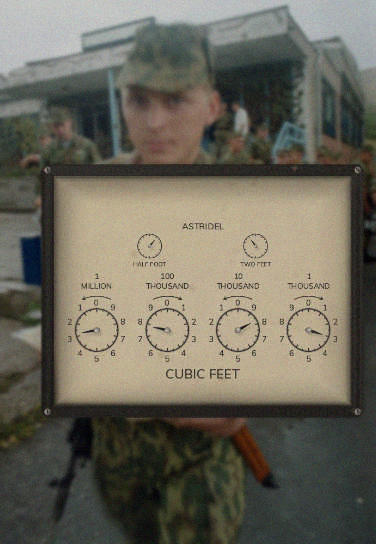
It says 278300 ft³
